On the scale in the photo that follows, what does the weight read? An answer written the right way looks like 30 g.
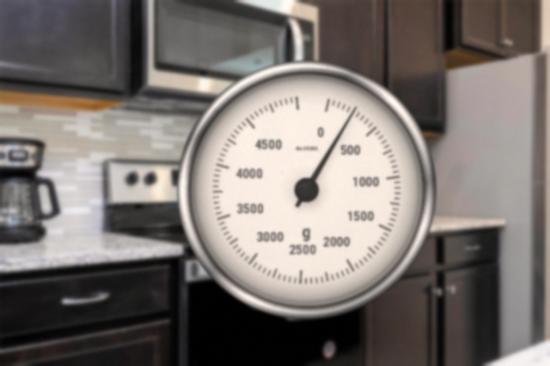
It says 250 g
